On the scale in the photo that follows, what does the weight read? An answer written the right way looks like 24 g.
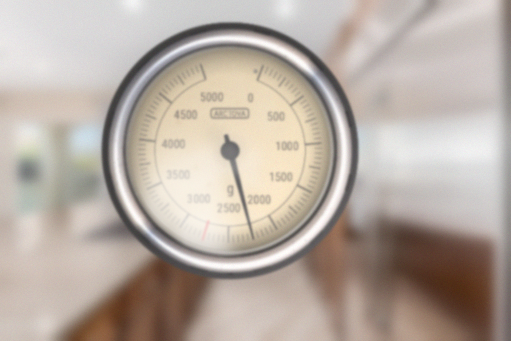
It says 2250 g
